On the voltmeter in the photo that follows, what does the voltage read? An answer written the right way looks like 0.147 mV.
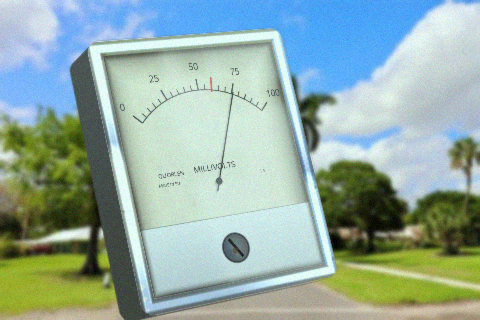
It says 75 mV
